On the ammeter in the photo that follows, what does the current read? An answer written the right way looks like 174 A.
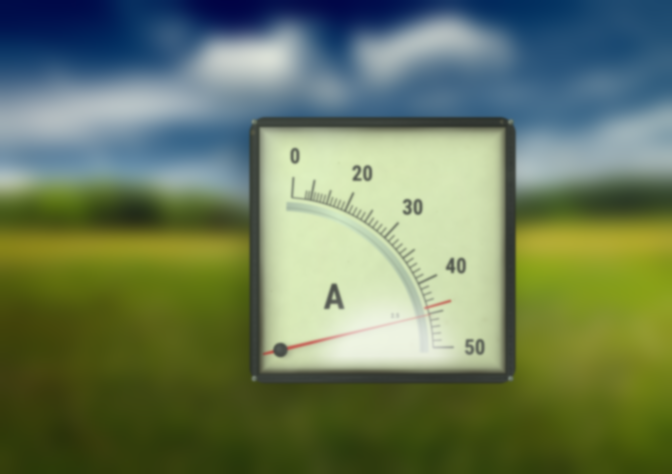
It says 45 A
